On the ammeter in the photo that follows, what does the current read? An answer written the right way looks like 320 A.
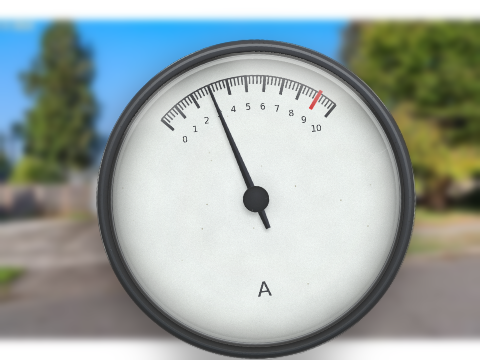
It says 3 A
